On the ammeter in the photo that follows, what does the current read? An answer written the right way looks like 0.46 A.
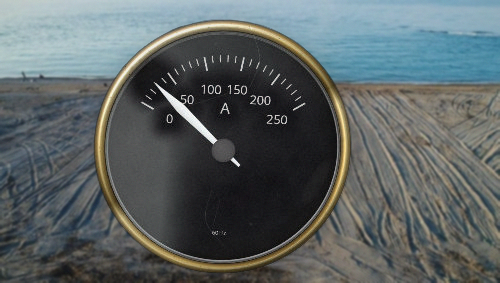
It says 30 A
